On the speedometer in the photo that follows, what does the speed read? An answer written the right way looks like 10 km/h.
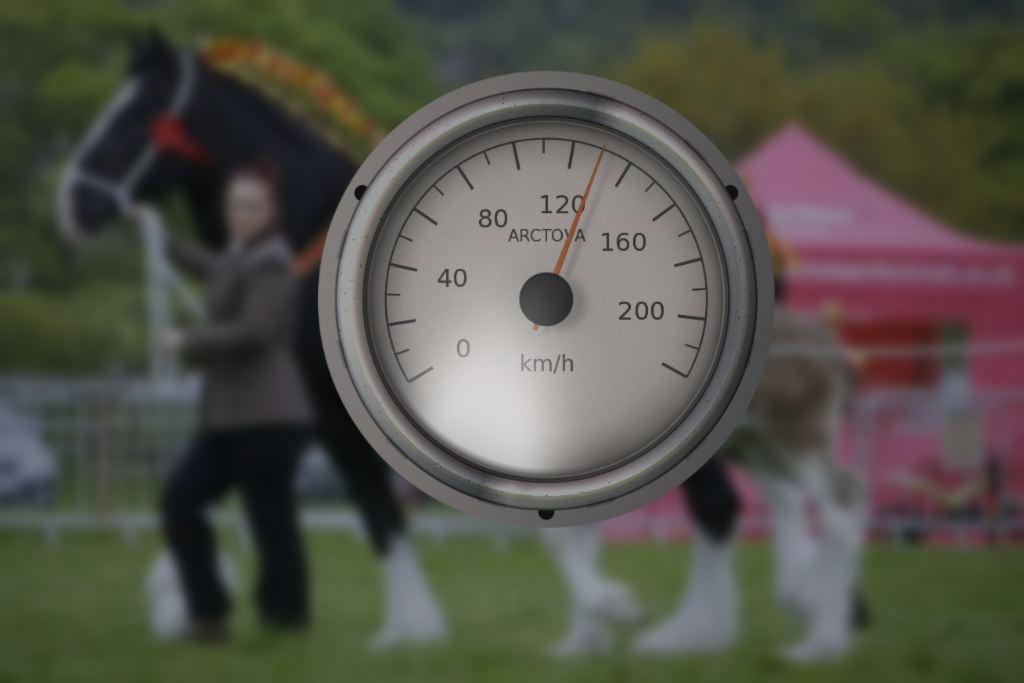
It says 130 km/h
